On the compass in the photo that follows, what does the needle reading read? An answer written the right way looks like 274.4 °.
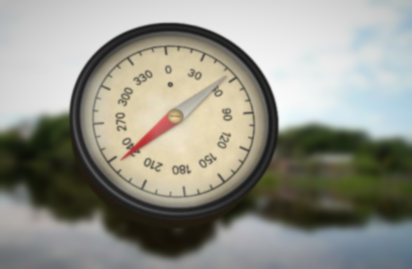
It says 235 °
